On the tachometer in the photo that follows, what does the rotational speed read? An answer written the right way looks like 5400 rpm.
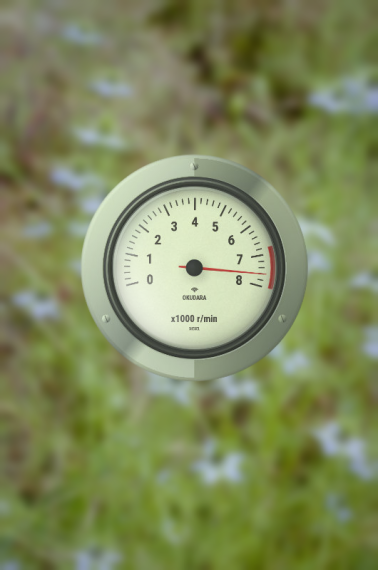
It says 7600 rpm
